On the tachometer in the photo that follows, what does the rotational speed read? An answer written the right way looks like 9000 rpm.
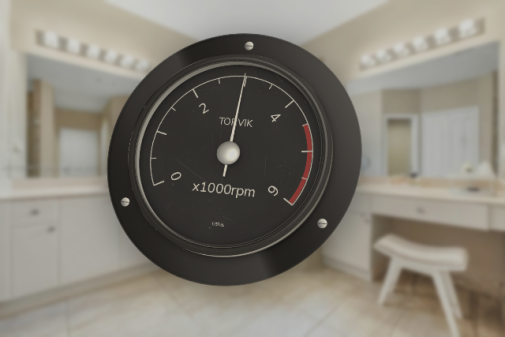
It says 3000 rpm
